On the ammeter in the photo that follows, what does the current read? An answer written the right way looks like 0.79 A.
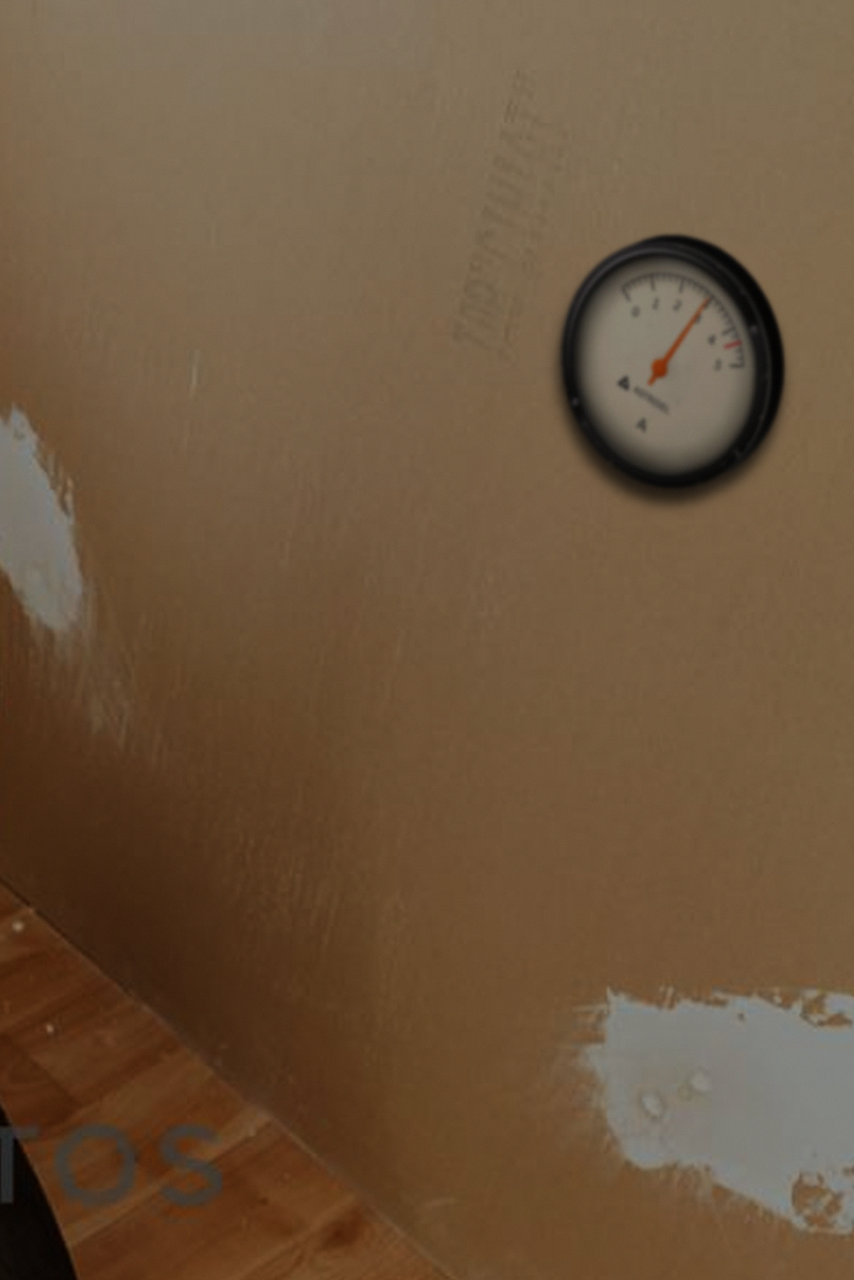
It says 3 A
